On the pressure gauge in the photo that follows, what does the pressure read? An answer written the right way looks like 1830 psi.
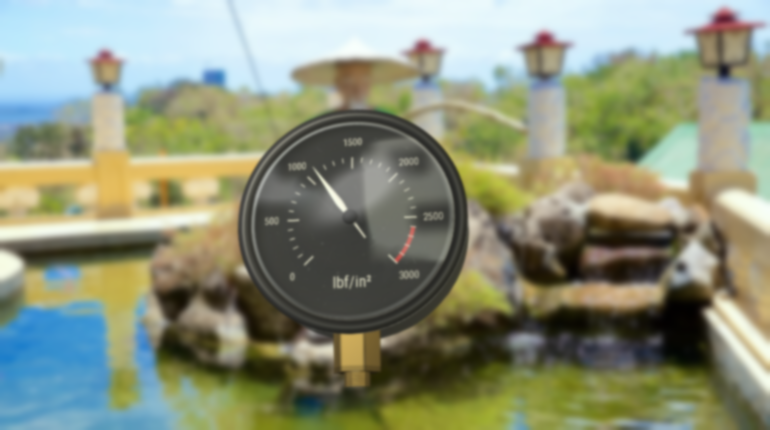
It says 1100 psi
